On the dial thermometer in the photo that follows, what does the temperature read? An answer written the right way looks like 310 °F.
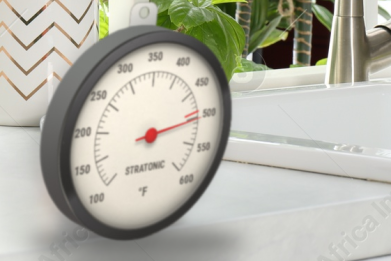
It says 500 °F
